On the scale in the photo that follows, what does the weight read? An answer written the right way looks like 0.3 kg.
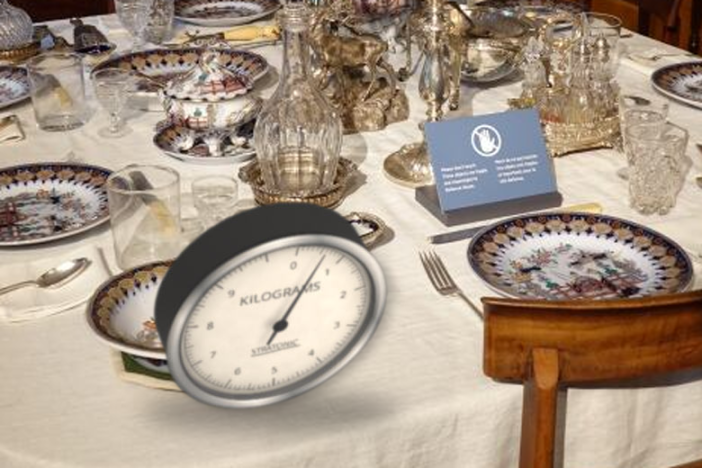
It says 0.5 kg
